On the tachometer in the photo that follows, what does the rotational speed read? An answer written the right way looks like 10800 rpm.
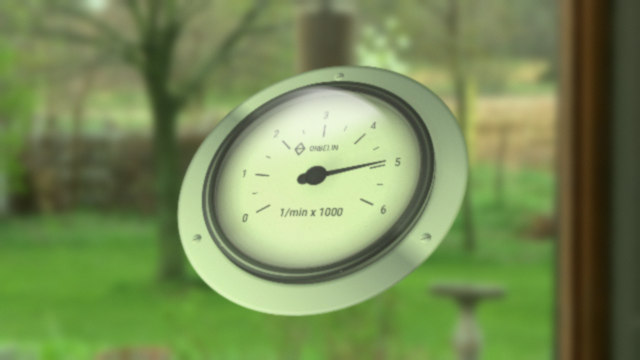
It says 5000 rpm
